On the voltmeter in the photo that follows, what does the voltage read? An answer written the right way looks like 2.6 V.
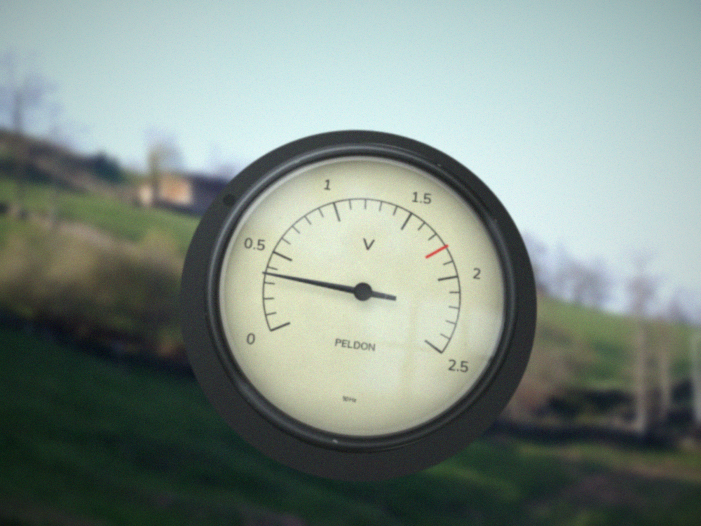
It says 0.35 V
